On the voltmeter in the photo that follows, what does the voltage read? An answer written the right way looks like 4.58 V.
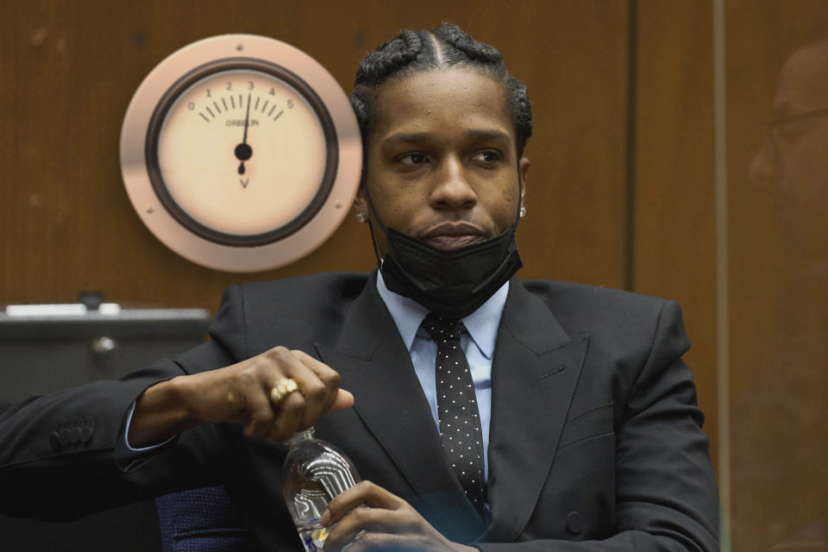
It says 3 V
